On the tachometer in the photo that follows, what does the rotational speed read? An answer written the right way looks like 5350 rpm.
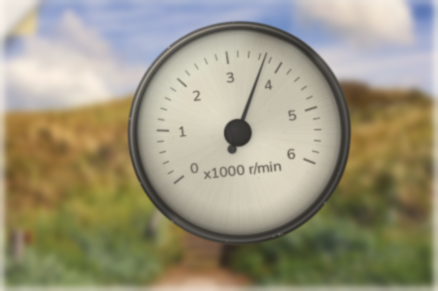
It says 3700 rpm
